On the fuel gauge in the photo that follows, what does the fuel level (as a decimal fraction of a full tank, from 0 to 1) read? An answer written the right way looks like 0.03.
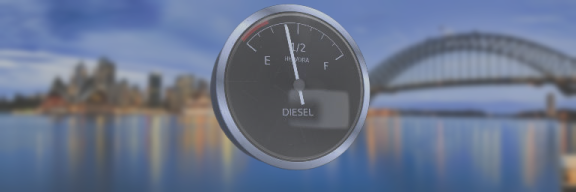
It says 0.375
